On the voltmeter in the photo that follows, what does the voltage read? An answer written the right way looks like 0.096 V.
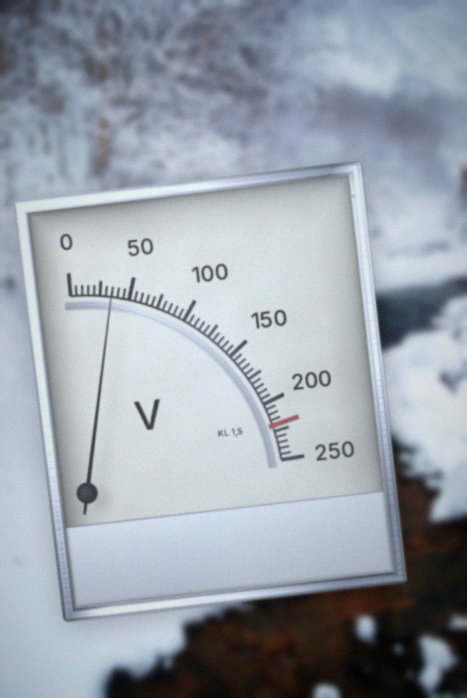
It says 35 V
